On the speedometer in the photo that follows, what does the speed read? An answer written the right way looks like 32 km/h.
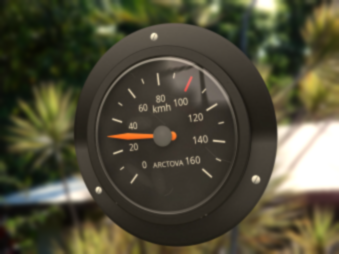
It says 30 km/h
